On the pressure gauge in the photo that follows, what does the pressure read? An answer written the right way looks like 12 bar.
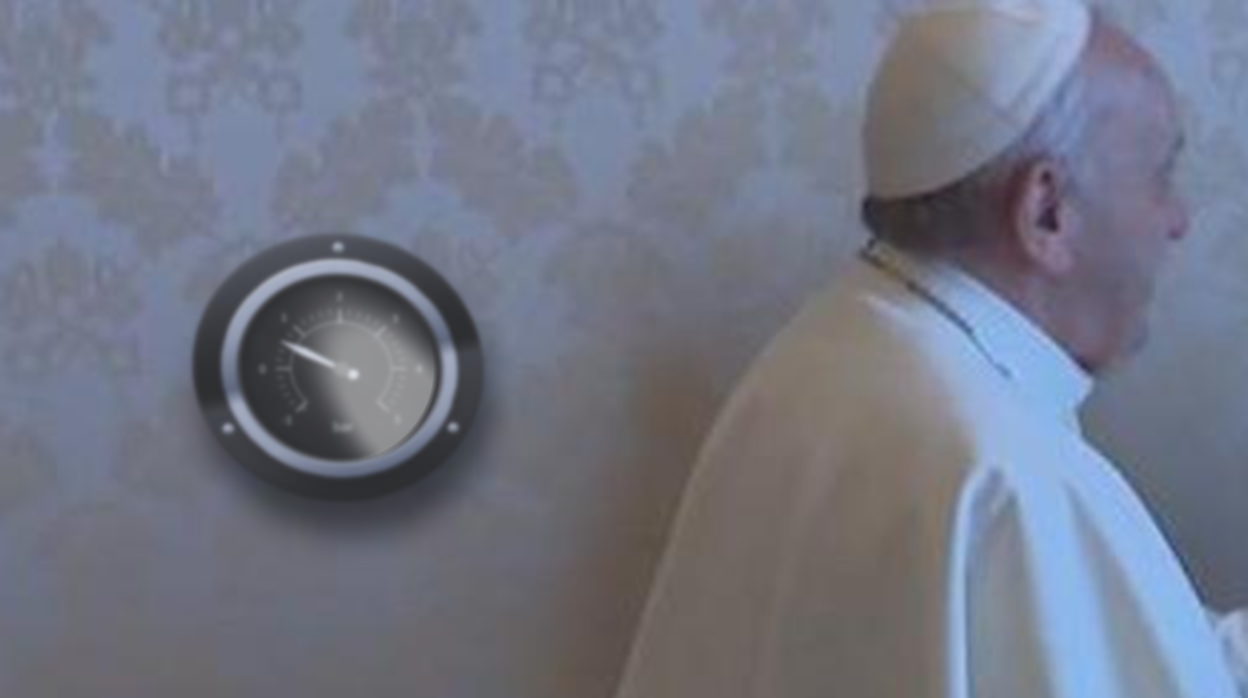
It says 0.6 bar
